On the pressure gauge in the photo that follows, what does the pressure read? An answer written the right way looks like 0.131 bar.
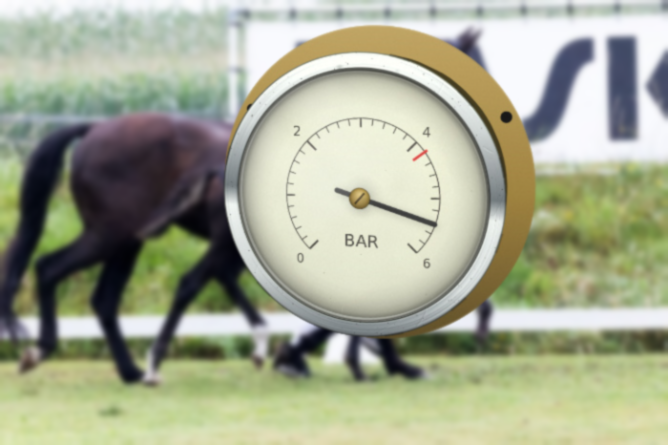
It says 5.4 bar
